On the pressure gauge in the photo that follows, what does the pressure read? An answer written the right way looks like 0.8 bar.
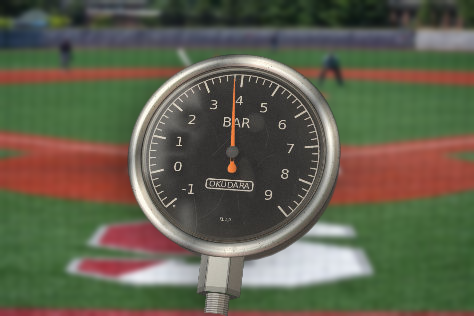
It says 3.8 bar
